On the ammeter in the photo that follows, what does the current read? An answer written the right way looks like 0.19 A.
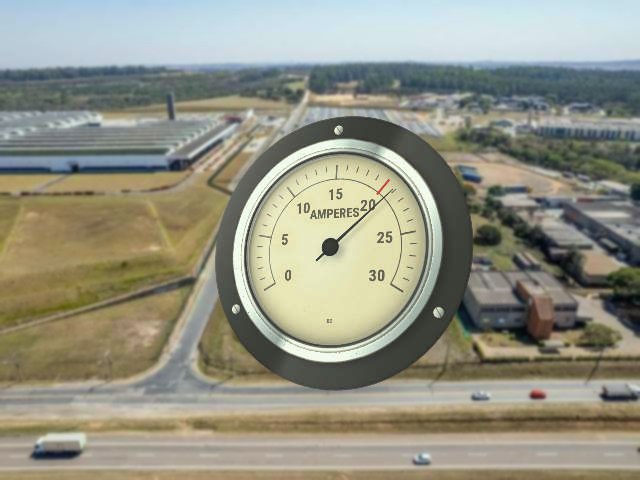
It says 21 A
